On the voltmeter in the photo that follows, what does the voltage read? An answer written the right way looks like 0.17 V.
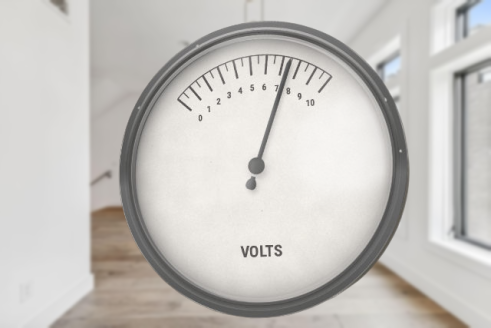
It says 7.5 V
